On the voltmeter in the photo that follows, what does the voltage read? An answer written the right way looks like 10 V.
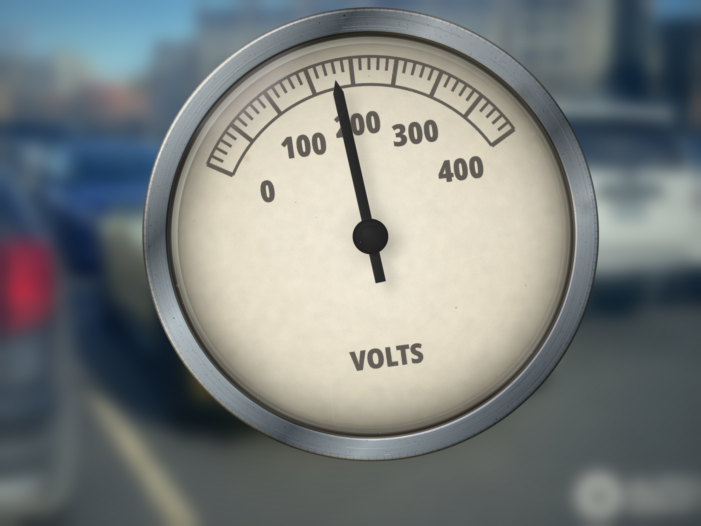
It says 180 V
